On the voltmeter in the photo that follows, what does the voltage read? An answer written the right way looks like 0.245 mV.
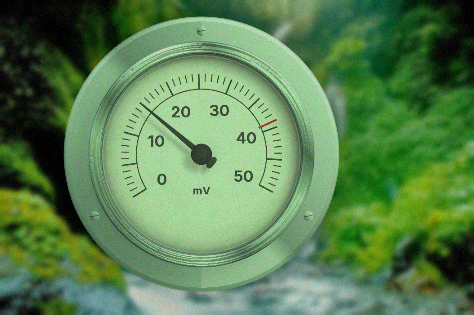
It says 15 mV
